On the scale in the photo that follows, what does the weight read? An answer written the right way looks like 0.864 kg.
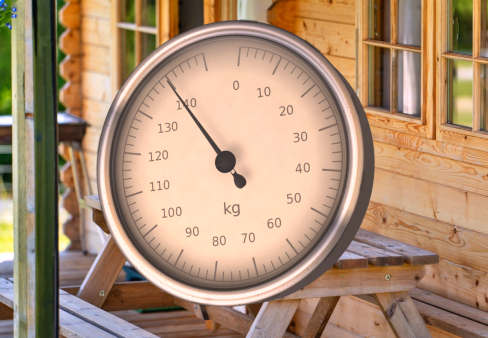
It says 140 kg
